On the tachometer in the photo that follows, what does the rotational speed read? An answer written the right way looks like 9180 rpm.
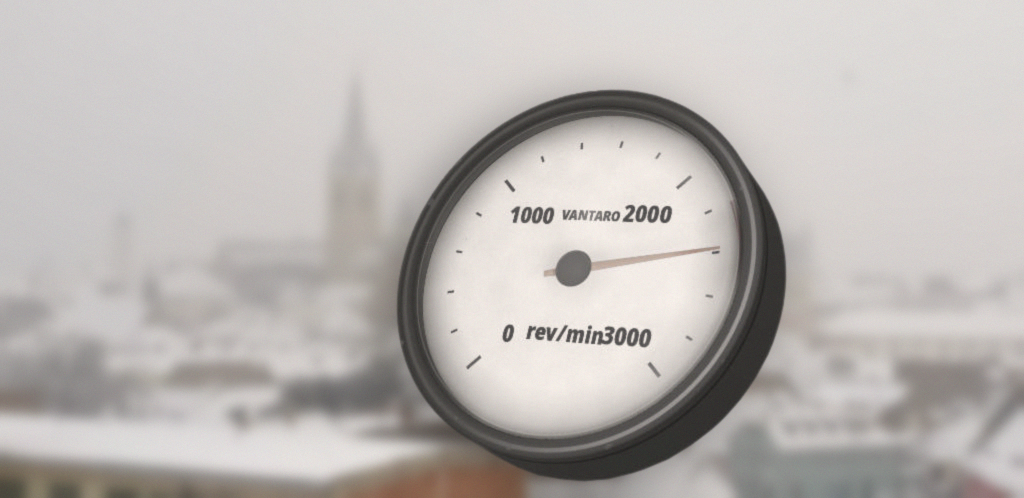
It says 2400 rpm
